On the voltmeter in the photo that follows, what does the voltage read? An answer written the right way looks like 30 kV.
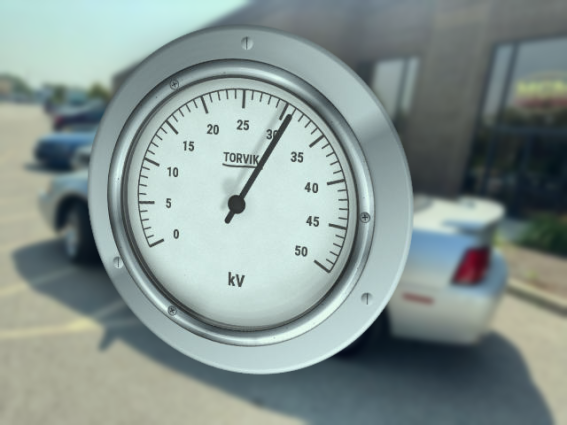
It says 31 kV
